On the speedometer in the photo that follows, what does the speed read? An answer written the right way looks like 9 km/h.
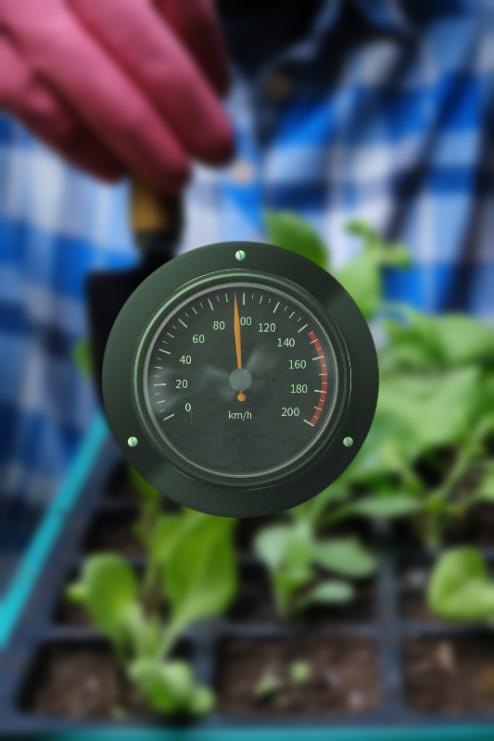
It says 95 km/h
